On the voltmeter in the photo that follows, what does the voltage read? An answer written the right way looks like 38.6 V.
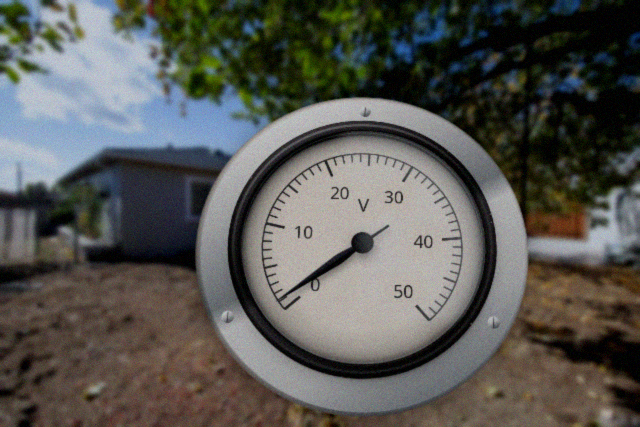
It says 1 V
